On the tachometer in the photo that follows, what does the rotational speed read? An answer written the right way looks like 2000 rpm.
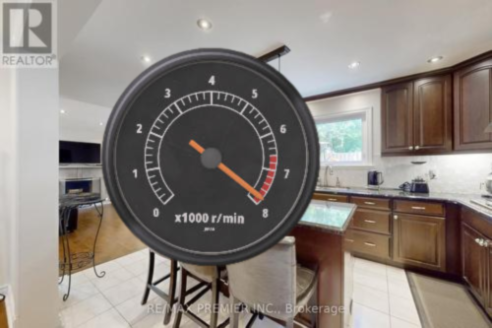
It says 7800 rpm
